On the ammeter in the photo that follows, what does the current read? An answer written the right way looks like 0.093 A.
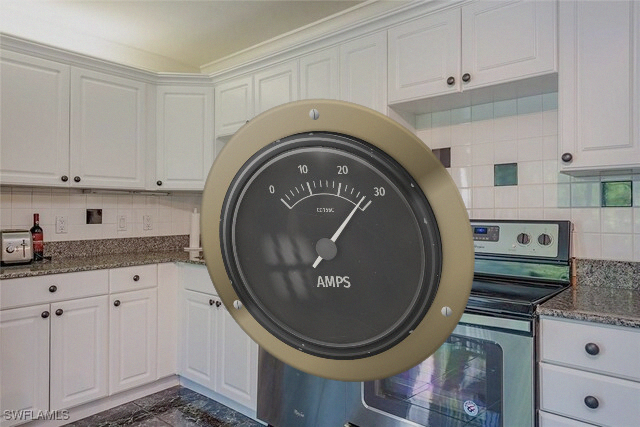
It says 28 A
